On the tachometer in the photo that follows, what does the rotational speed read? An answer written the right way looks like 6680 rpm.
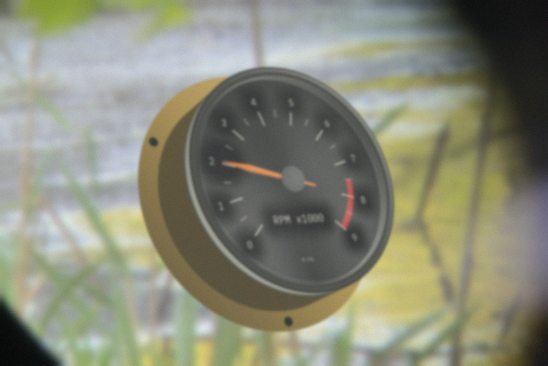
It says 2000 rpm
